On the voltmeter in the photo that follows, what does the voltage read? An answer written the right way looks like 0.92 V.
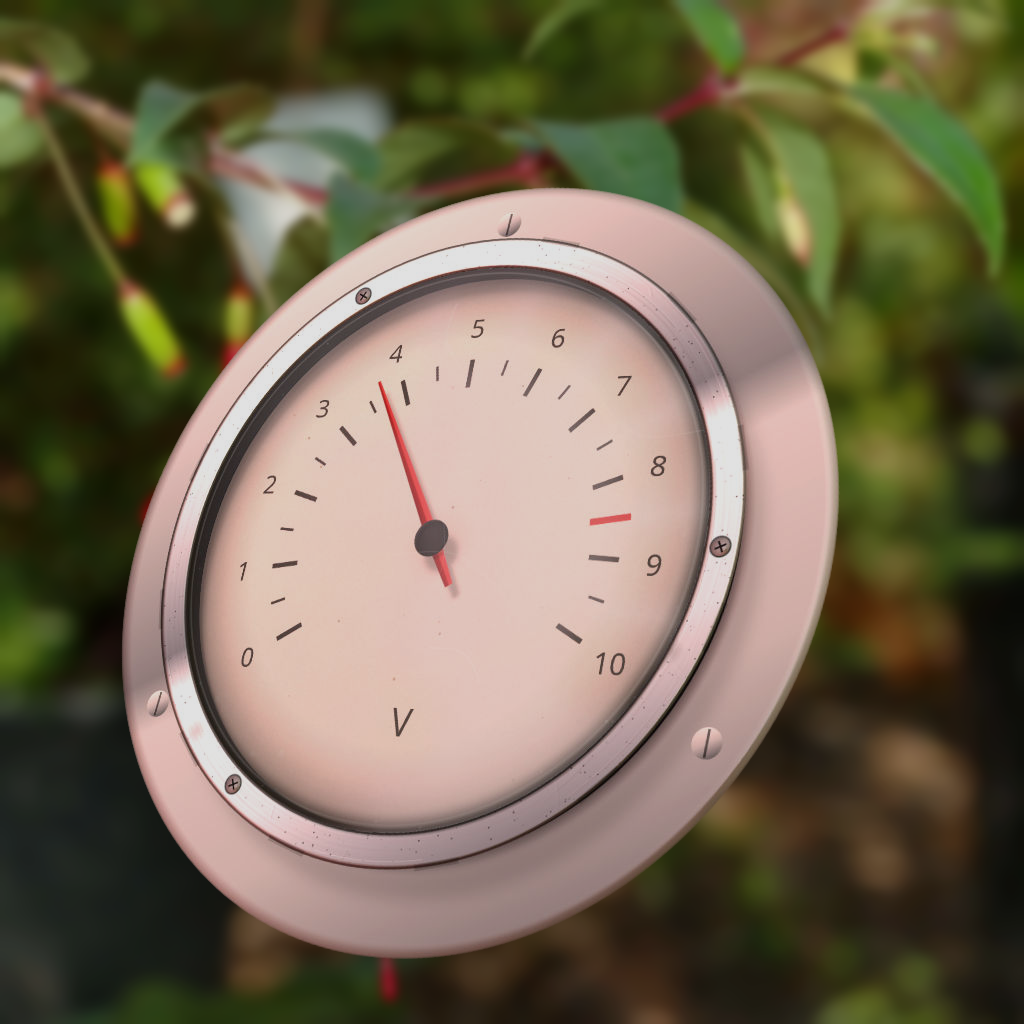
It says 3.75 V
